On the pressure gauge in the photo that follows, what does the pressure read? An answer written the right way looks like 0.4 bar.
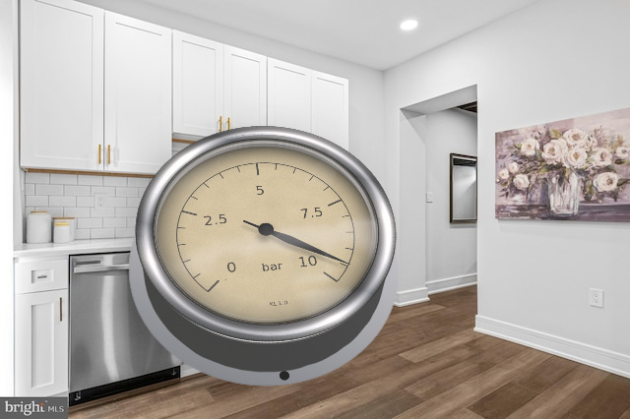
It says 9.5 bar
